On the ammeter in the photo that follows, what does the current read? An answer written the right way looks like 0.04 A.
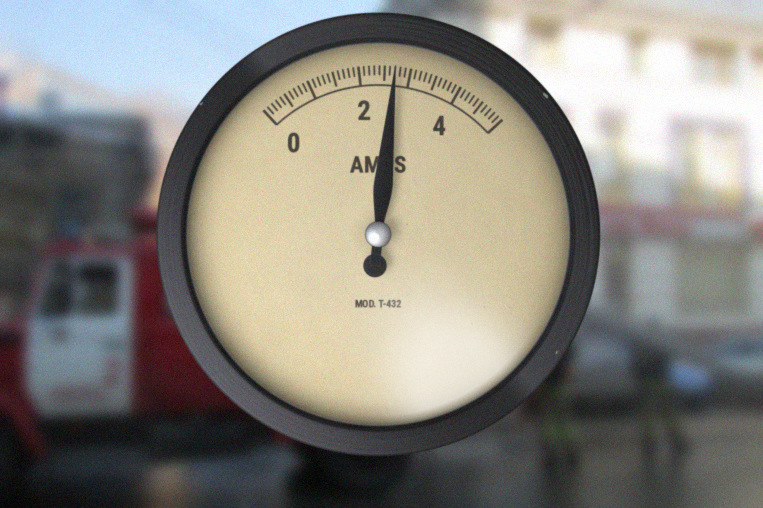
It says 2.7 A
